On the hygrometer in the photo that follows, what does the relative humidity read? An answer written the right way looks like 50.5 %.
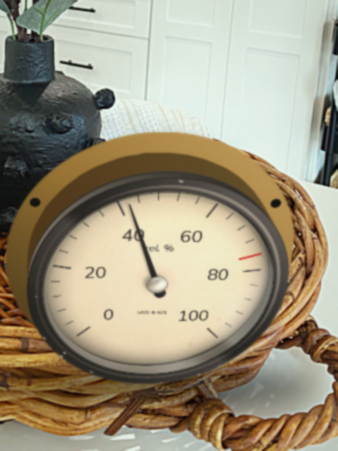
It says 42 %
